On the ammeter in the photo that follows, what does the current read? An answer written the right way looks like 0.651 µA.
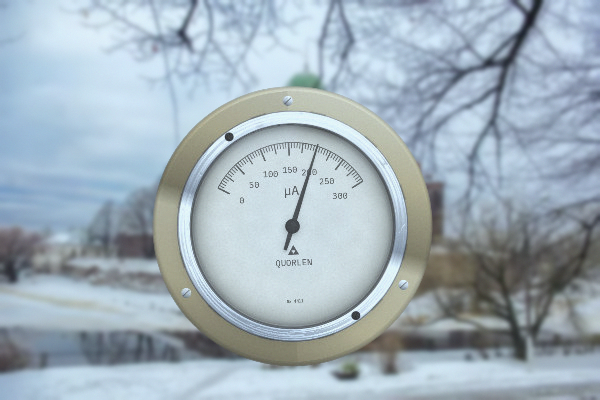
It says 200 µA
